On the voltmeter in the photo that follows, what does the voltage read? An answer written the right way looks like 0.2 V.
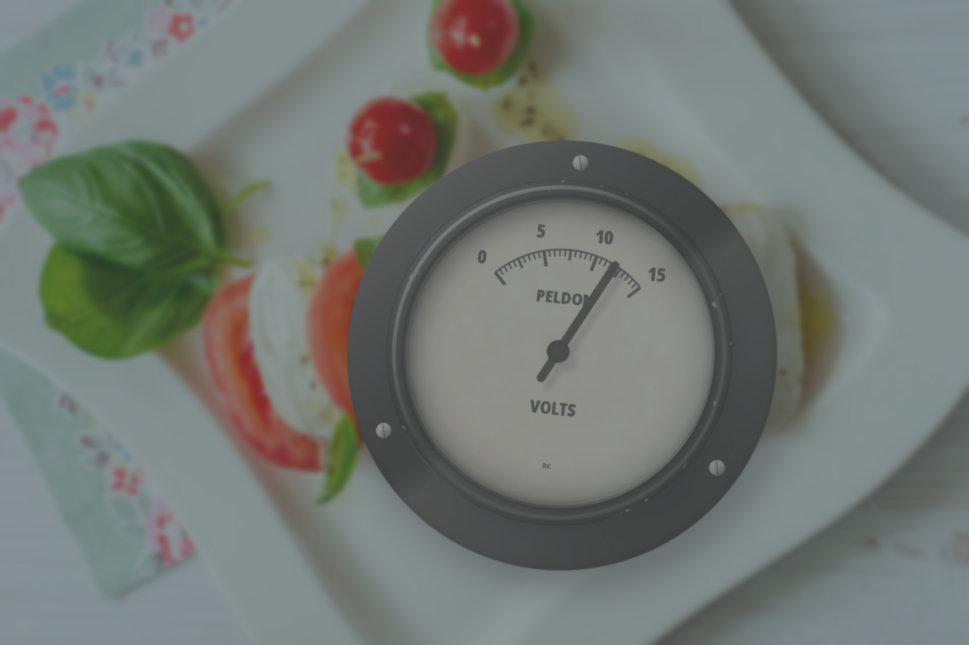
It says 12 V
